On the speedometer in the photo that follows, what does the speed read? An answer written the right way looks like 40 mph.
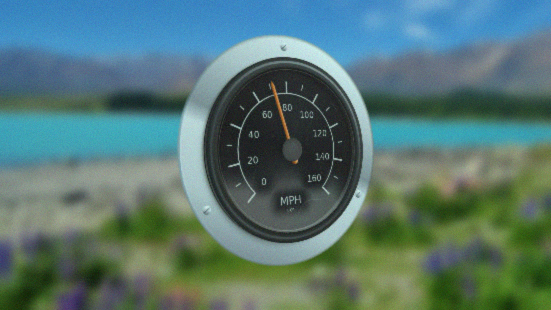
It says 70 mph
